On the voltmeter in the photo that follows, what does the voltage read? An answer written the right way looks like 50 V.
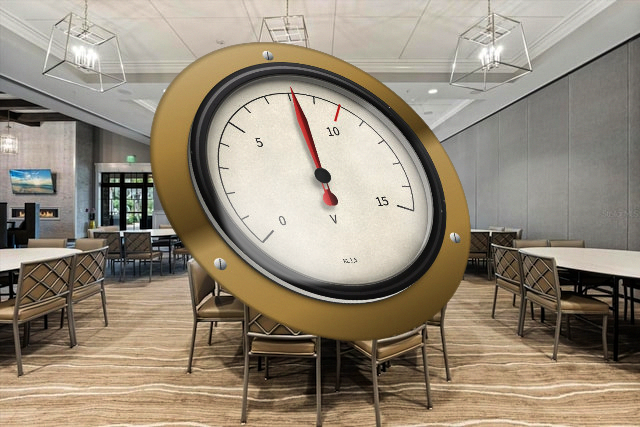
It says 8 V
